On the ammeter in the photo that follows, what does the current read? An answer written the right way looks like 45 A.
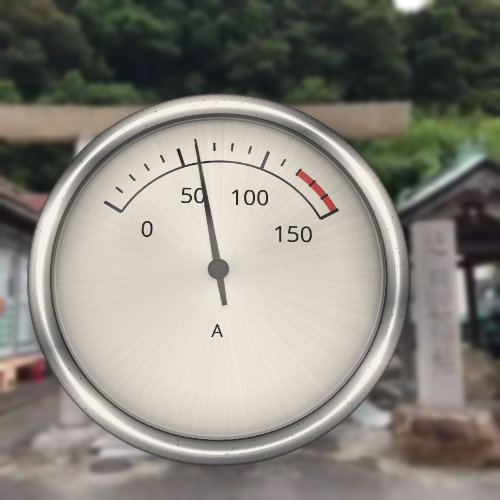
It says 60 A
